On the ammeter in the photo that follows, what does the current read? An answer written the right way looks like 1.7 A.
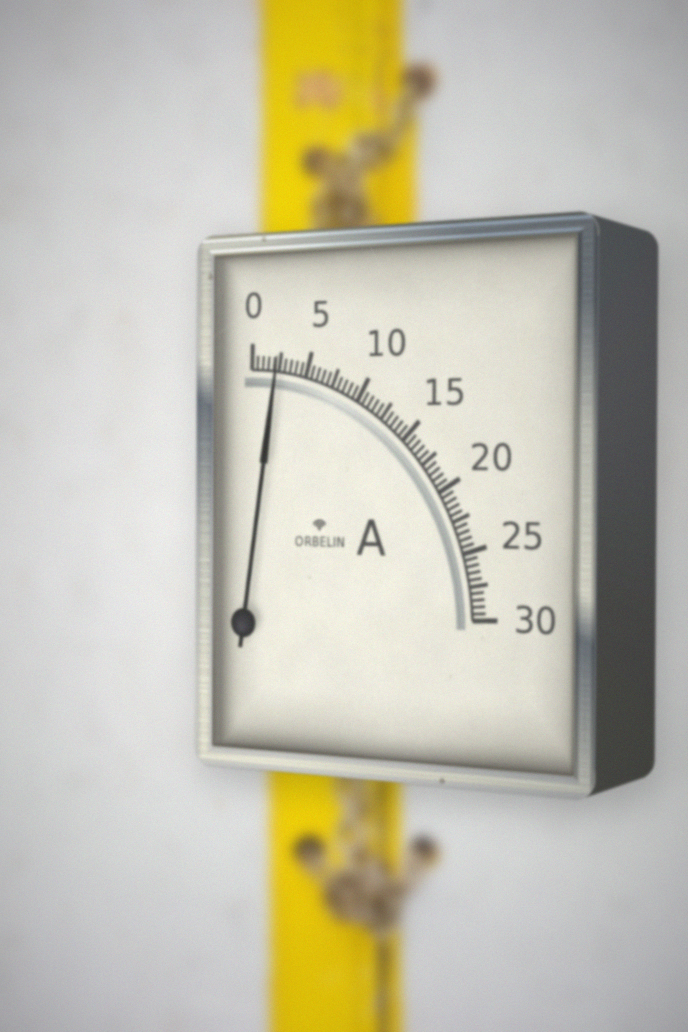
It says 2.5 A
